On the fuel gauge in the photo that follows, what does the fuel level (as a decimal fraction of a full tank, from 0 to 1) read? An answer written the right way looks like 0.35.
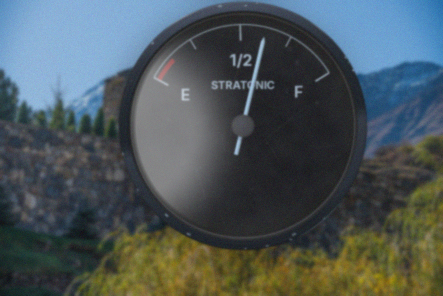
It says 0.625
